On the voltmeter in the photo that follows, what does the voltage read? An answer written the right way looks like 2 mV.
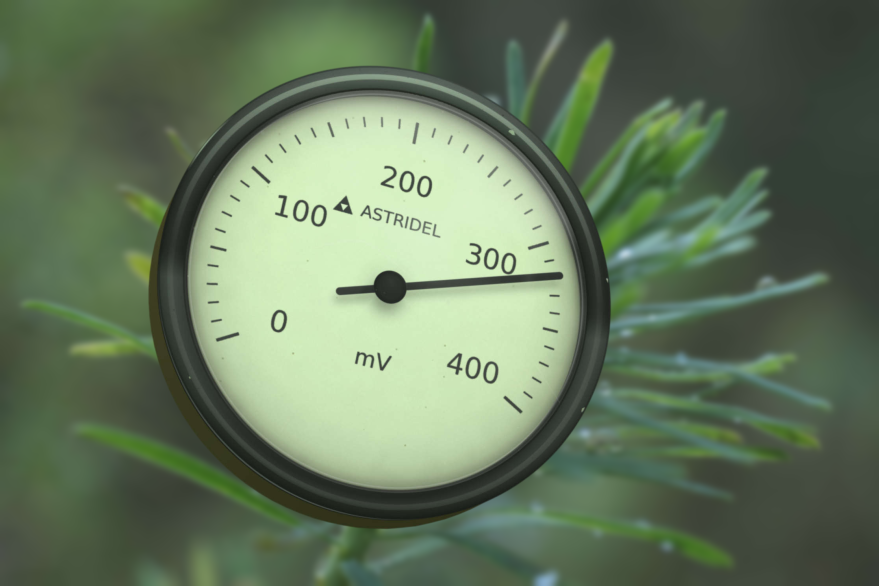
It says 320 mV
